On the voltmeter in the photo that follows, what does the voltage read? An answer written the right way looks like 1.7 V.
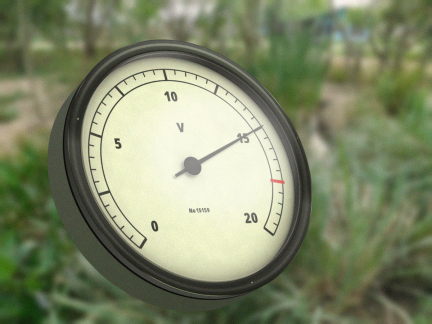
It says 15 V
